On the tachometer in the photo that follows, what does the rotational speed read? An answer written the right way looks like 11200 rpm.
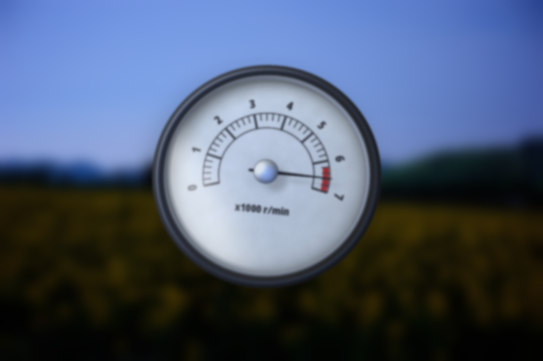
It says 6600 rpm
